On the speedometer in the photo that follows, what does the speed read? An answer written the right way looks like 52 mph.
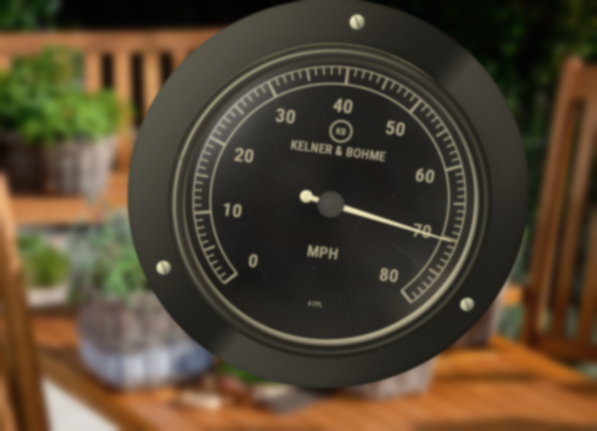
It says 70 mph
